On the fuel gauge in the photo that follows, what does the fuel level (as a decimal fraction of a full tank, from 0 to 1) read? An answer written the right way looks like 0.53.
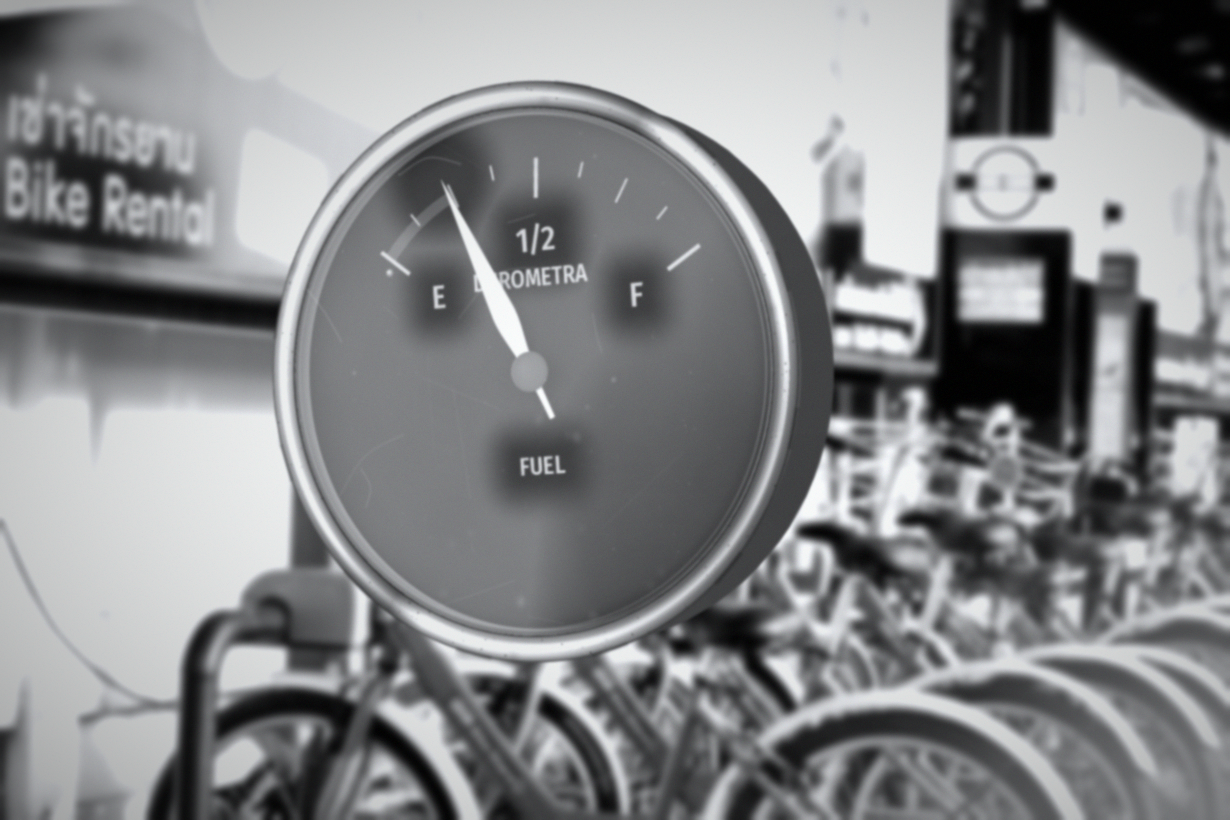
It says 0.25
